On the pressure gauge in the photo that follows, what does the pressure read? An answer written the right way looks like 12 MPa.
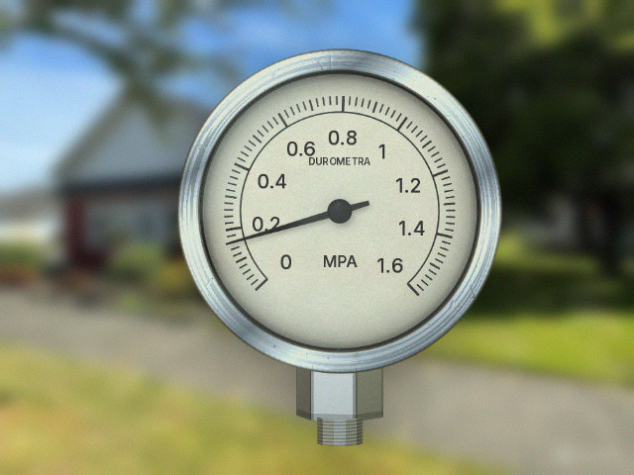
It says 0.16 MPa
